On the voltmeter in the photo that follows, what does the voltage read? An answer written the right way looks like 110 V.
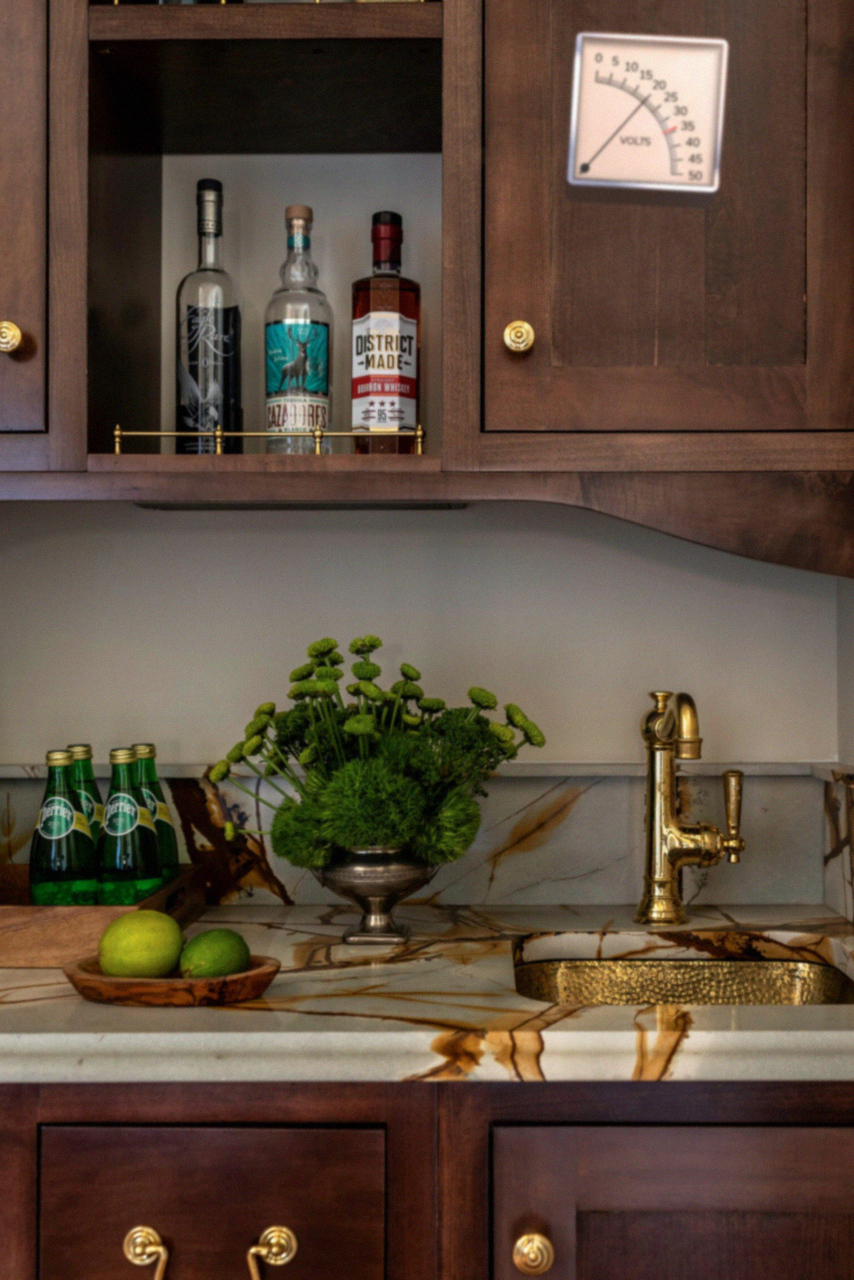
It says 20 V
